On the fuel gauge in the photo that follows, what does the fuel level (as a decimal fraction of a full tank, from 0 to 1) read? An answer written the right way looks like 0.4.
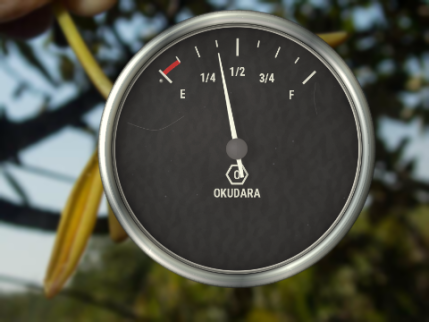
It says 0.375
